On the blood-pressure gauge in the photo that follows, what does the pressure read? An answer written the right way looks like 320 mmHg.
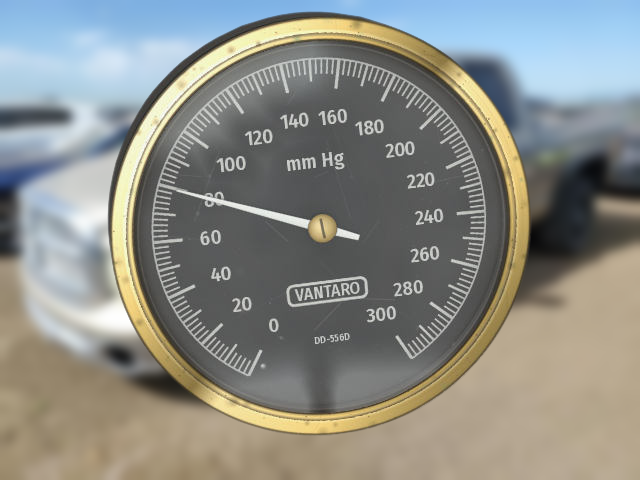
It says 80 mmHg
